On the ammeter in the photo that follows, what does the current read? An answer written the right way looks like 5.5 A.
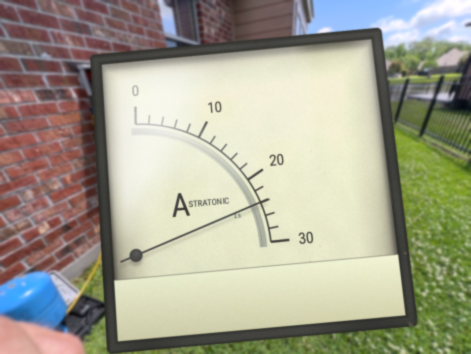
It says 24 A
